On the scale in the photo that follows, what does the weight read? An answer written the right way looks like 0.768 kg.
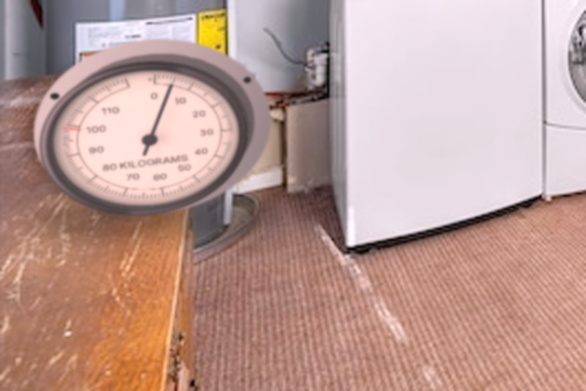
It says 5 kg
